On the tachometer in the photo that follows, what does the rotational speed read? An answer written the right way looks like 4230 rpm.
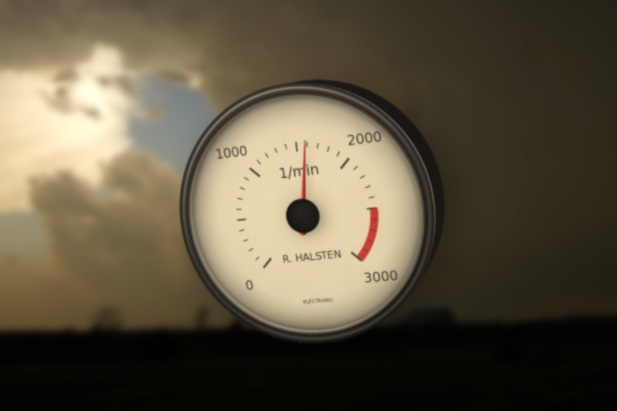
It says 1600 rpm
